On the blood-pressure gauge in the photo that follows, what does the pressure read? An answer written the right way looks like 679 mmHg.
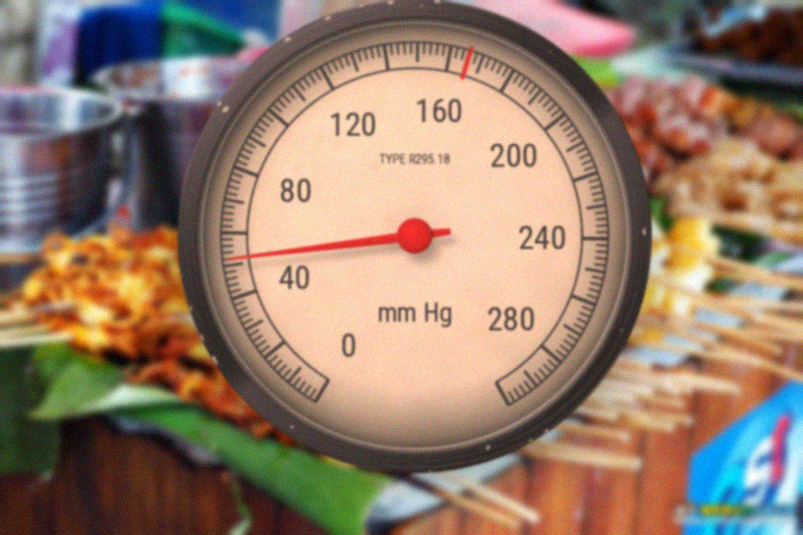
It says 52 mmHg
